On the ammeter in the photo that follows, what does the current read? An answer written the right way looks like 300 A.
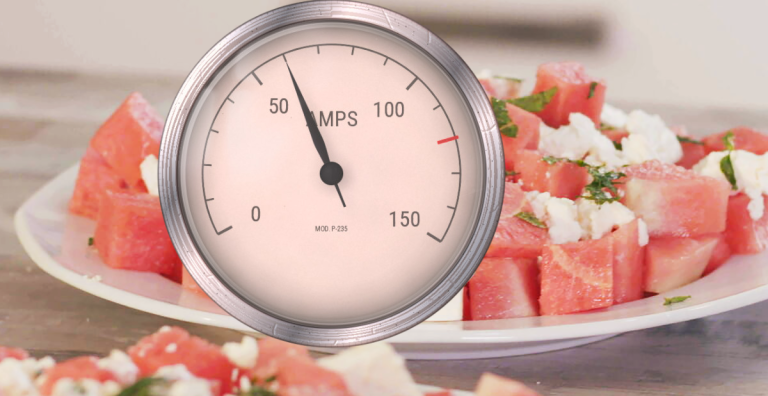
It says 60 A
